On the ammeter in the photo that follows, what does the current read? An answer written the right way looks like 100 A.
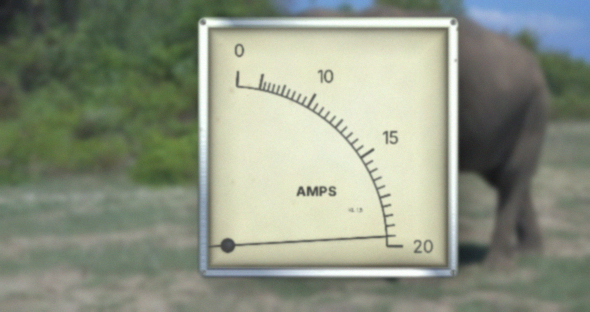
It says 19.5 A
